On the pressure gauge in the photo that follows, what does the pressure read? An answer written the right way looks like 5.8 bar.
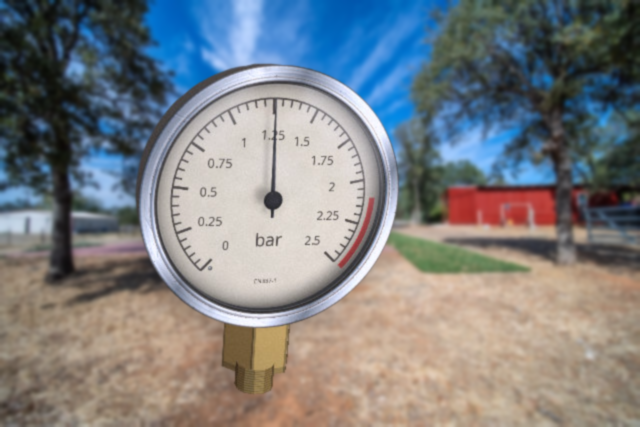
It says 1.25 bar
